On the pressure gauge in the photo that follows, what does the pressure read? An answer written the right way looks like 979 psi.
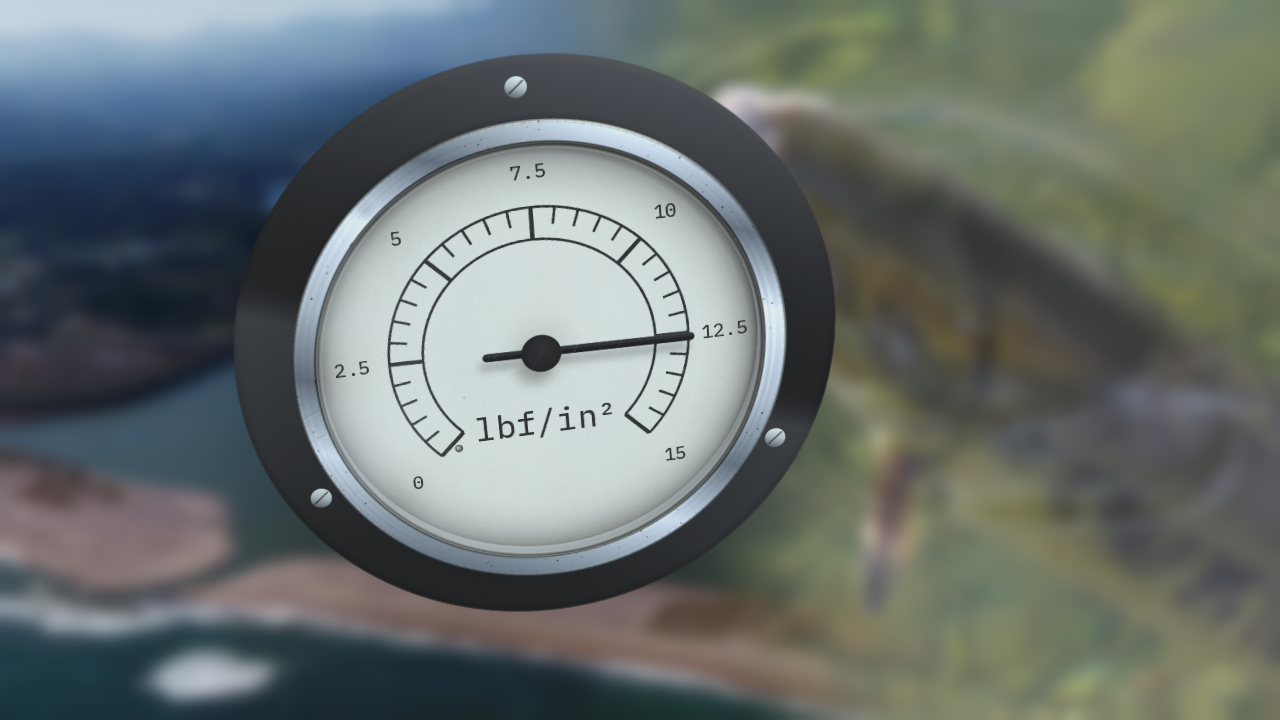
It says 12.5 psi
